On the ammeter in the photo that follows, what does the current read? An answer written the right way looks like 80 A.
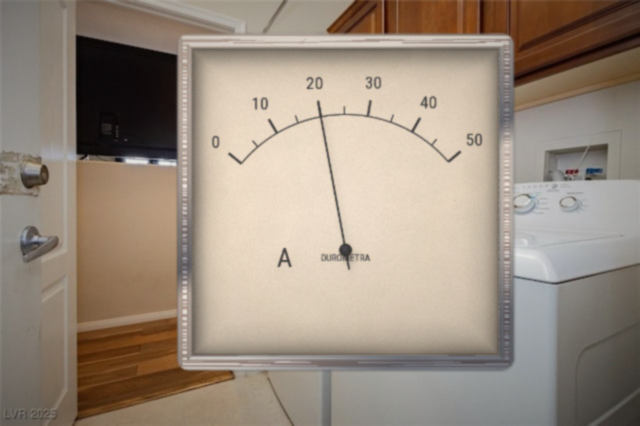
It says 20 A
